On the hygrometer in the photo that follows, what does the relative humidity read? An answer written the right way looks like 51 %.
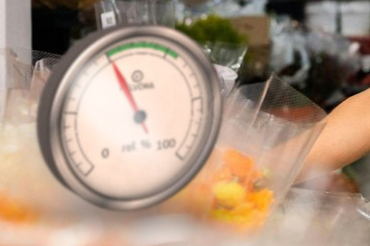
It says 40 %
